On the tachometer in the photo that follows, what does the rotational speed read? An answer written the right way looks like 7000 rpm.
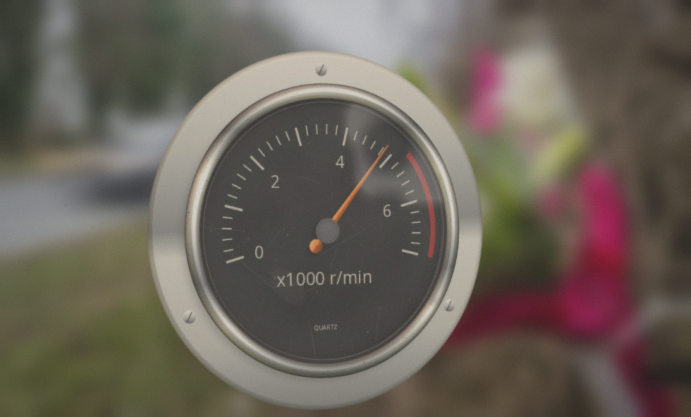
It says 4800 rpm
